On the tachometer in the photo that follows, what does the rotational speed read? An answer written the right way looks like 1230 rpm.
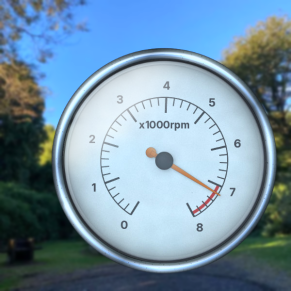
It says 7200 rpm
